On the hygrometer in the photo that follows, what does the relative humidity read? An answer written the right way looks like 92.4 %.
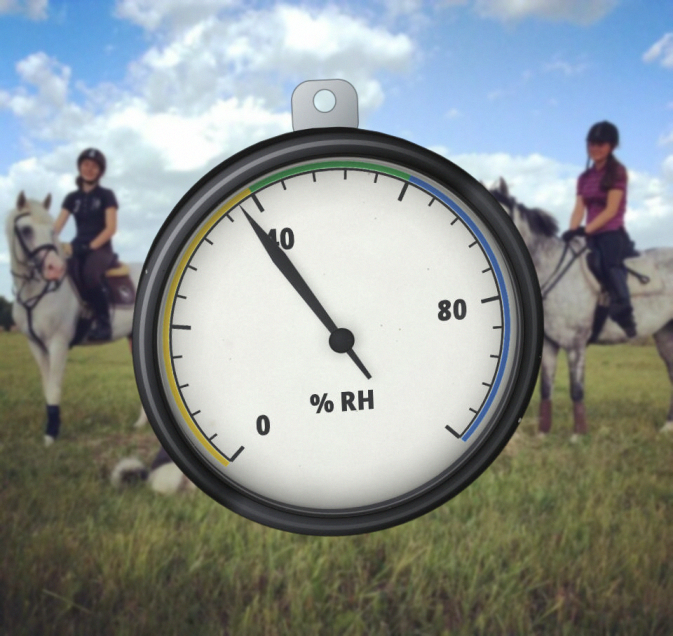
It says 38 %
